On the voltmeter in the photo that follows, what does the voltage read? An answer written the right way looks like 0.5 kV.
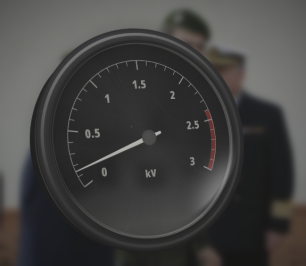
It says 0.15 kV
